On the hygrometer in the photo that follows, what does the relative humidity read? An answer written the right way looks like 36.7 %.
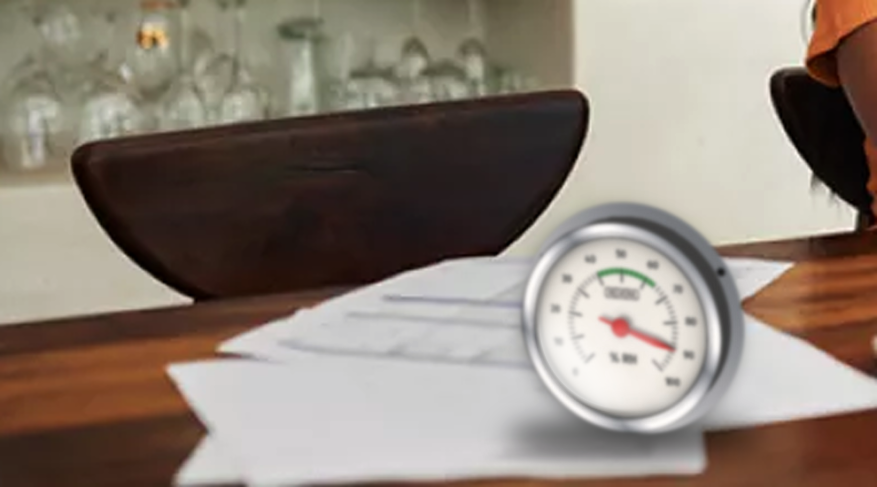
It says 90 %
